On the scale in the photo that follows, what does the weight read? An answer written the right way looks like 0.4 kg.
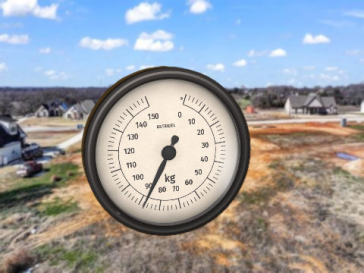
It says 88 kg
